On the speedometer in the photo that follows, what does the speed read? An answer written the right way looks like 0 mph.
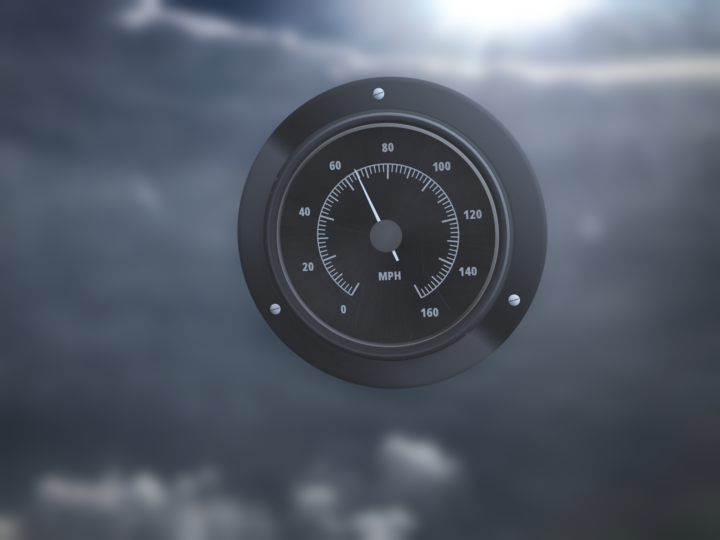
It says 66 mph
